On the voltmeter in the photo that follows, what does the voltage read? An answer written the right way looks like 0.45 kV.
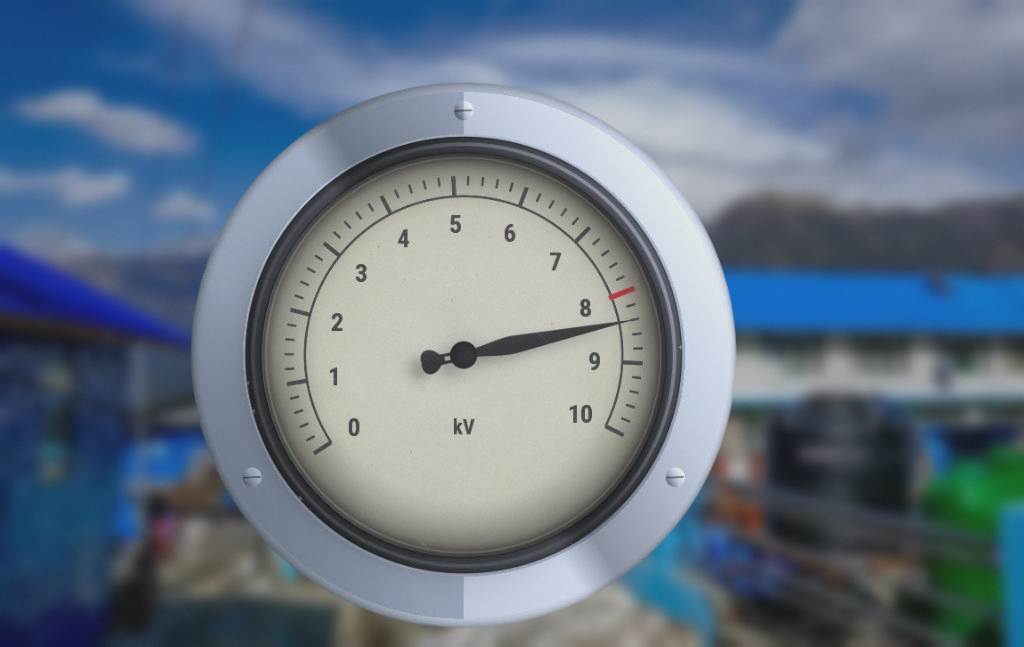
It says 8.4 kV
